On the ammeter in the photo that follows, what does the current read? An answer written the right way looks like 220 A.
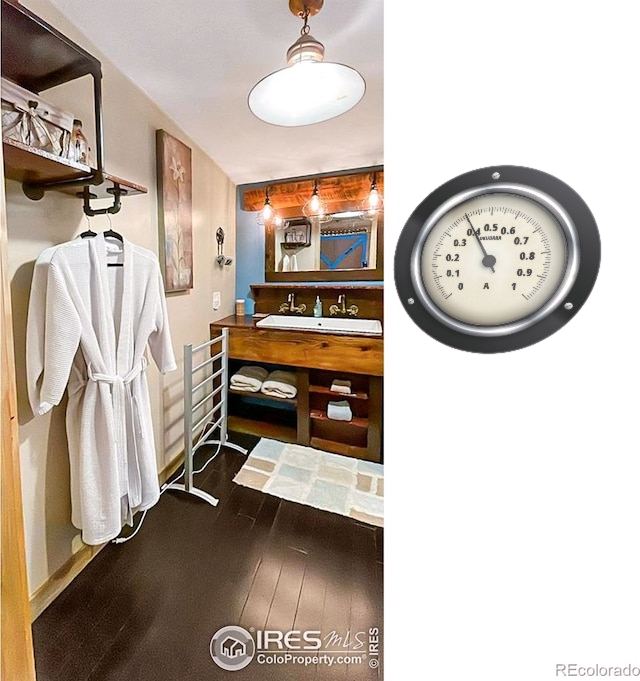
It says 0.4 A
